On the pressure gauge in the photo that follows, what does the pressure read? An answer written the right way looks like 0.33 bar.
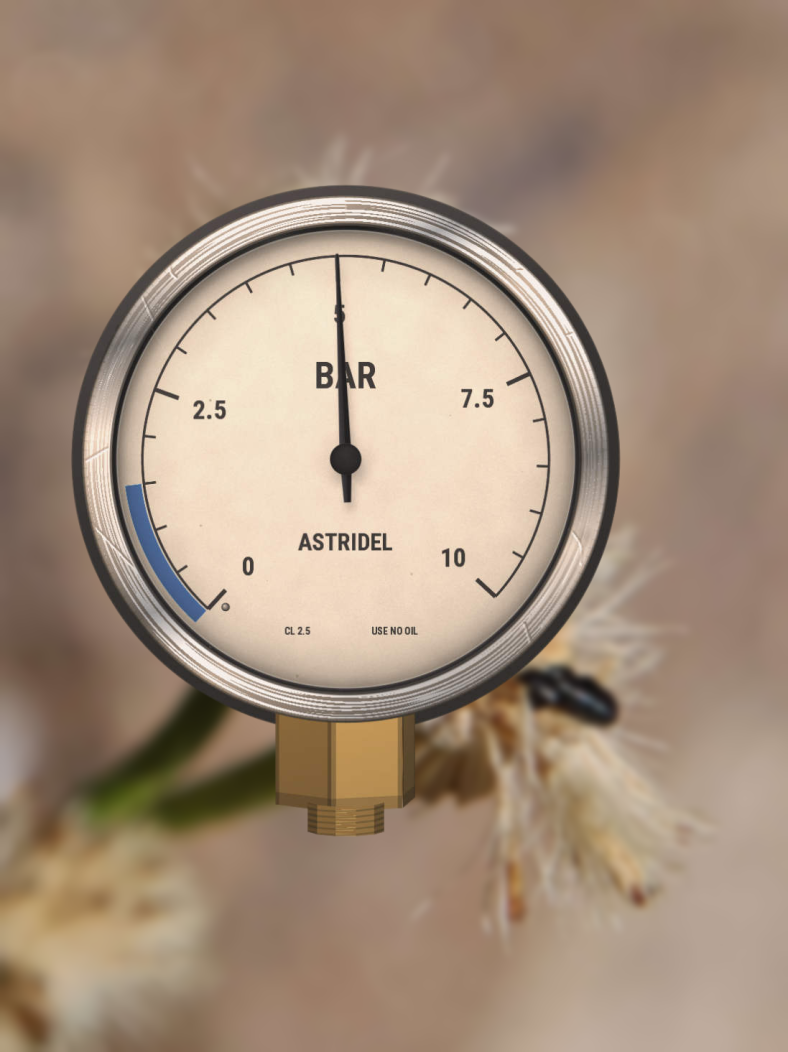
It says 5 bar
